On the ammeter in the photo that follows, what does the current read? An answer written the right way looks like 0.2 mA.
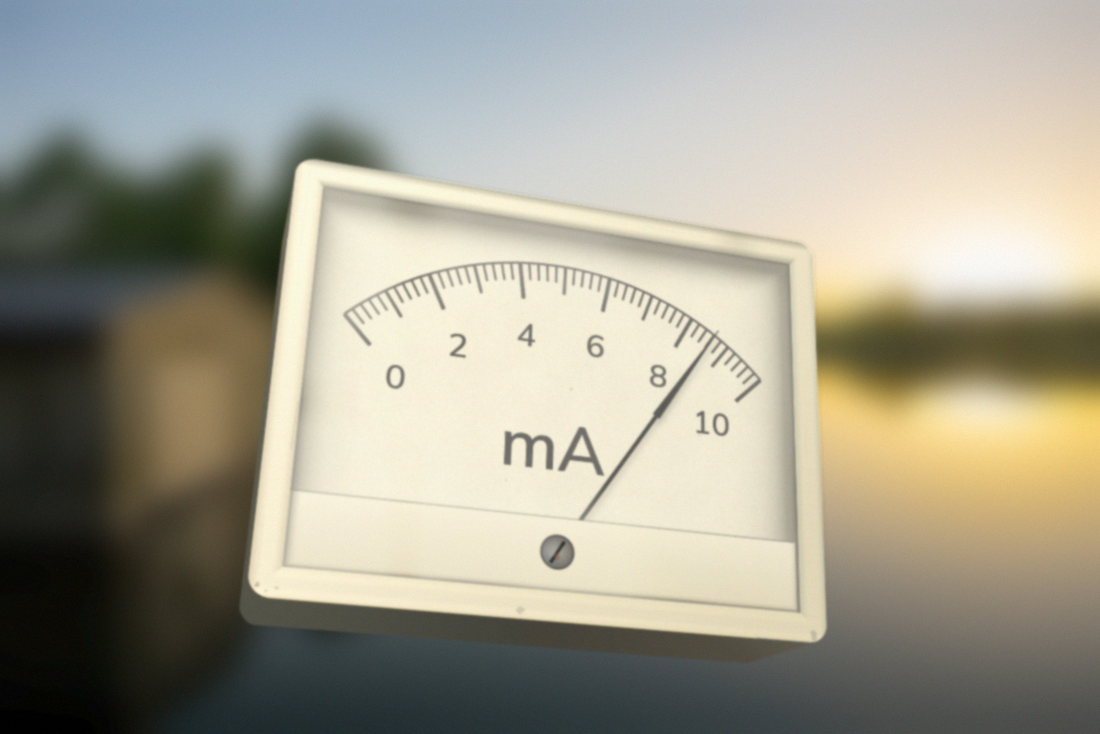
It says 8.6 mA
